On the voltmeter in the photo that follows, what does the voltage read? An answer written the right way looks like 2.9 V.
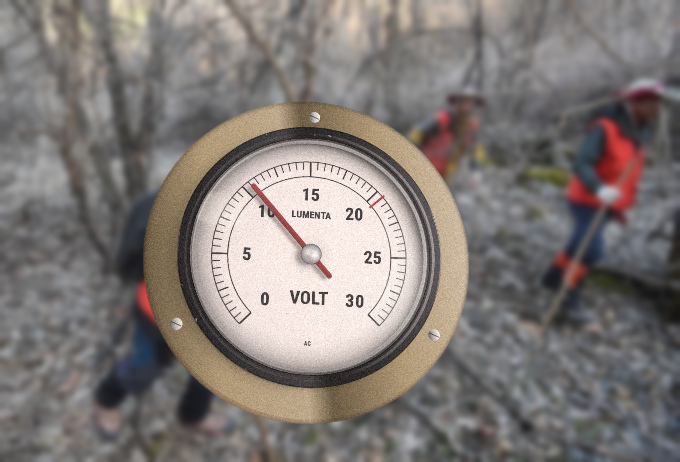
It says 10.5 V
